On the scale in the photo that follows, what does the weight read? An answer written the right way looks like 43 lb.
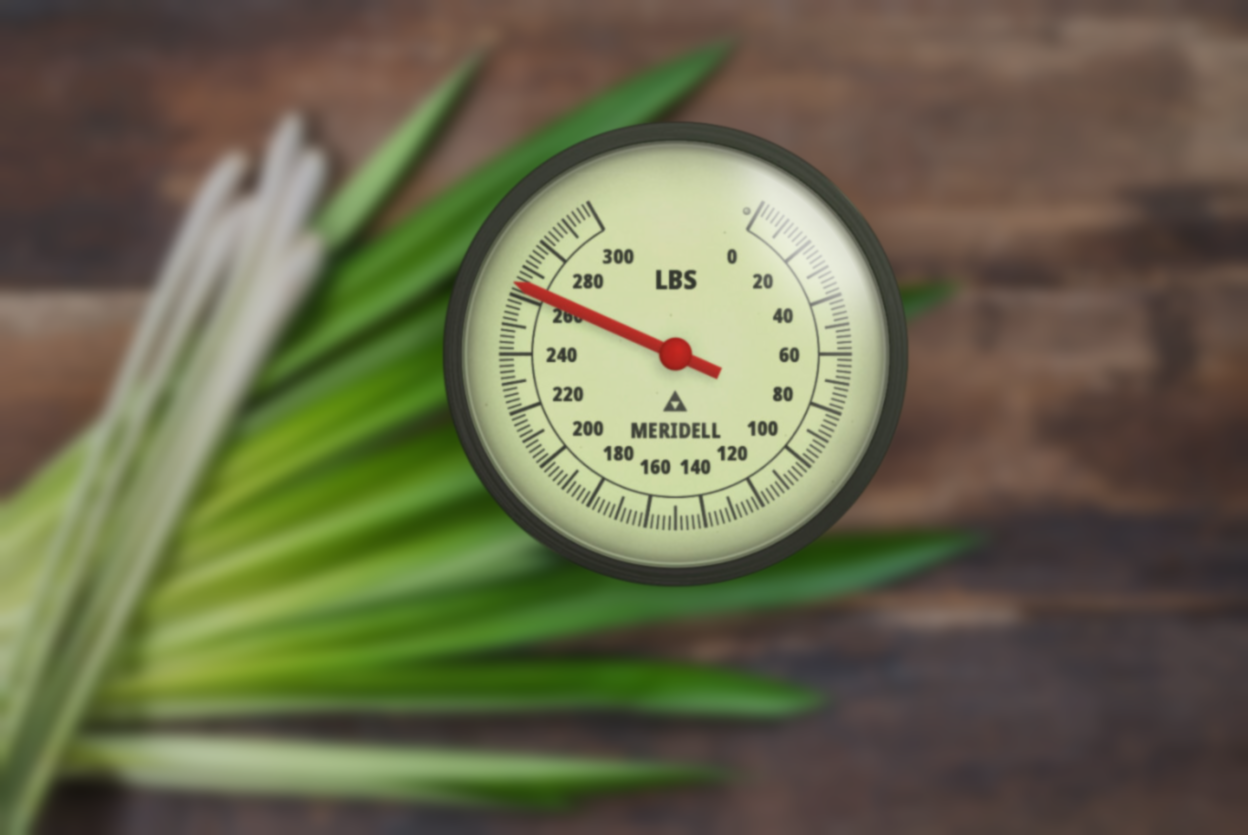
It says 264 lb
